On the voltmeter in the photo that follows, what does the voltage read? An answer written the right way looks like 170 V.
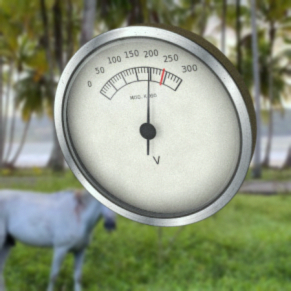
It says 200 V
